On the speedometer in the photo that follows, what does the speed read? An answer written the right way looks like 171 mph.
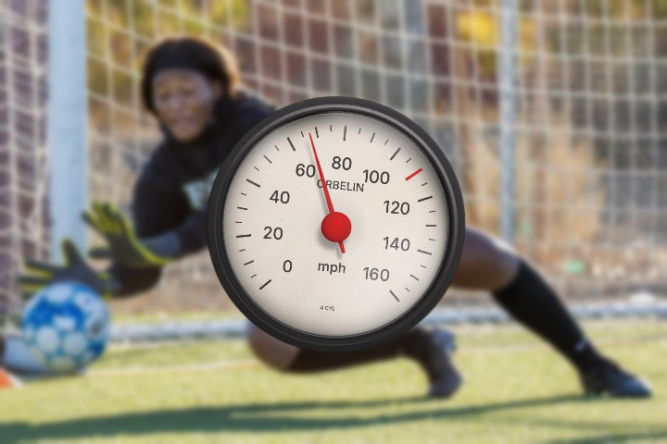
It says 67.5 mph
